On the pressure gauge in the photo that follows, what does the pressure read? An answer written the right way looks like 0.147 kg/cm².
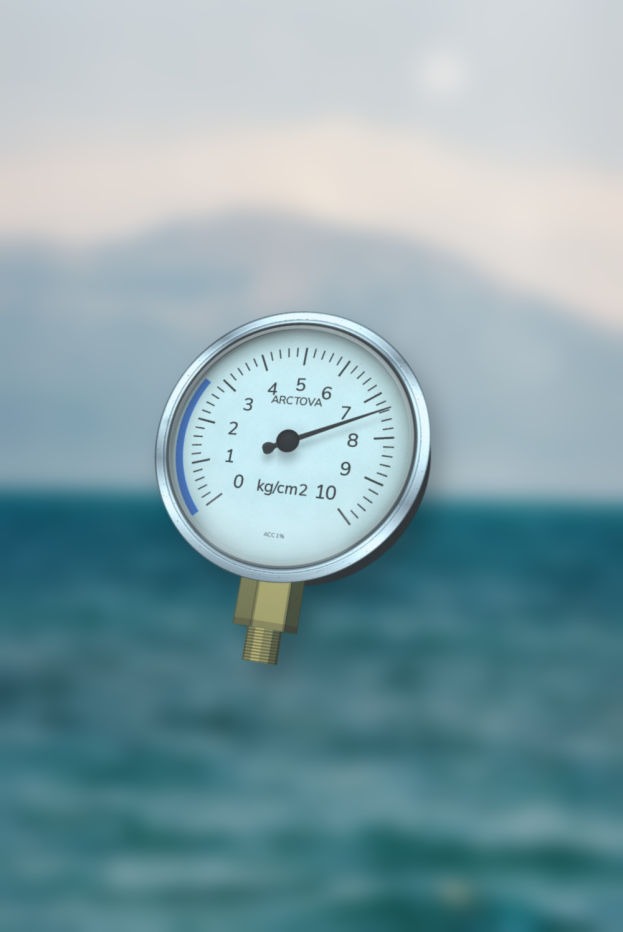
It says 7.4 kg/cm²
